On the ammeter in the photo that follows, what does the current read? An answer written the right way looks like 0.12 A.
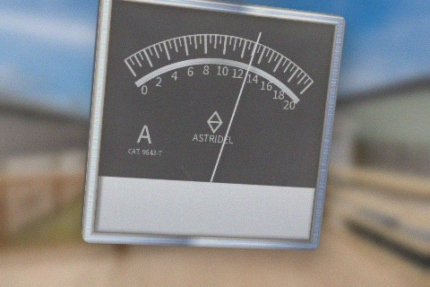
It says 13 A
